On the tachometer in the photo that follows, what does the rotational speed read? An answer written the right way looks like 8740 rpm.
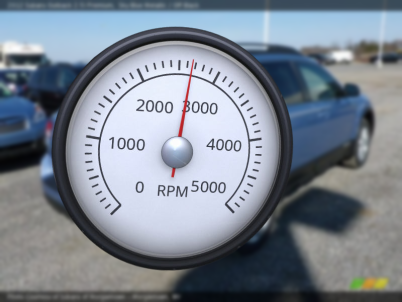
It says 2650 rpm
